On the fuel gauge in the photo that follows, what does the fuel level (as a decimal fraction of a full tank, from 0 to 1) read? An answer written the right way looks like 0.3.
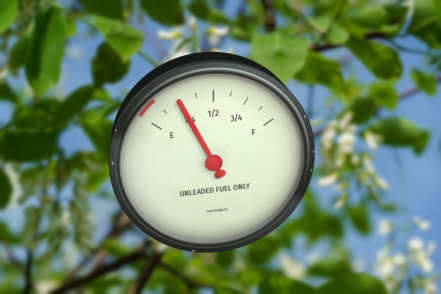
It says 0.25
